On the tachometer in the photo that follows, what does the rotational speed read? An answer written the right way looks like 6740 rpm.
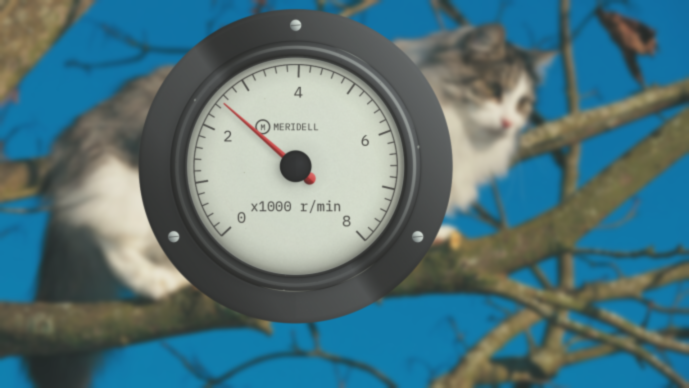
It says 2500 rpm
